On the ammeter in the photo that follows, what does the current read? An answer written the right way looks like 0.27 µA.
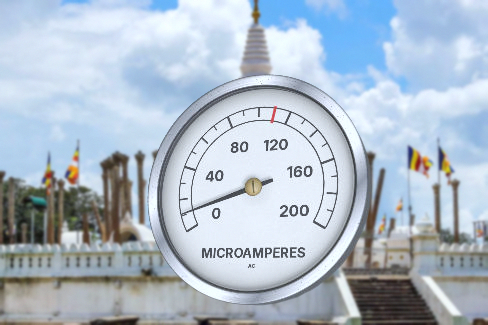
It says 10 µA
